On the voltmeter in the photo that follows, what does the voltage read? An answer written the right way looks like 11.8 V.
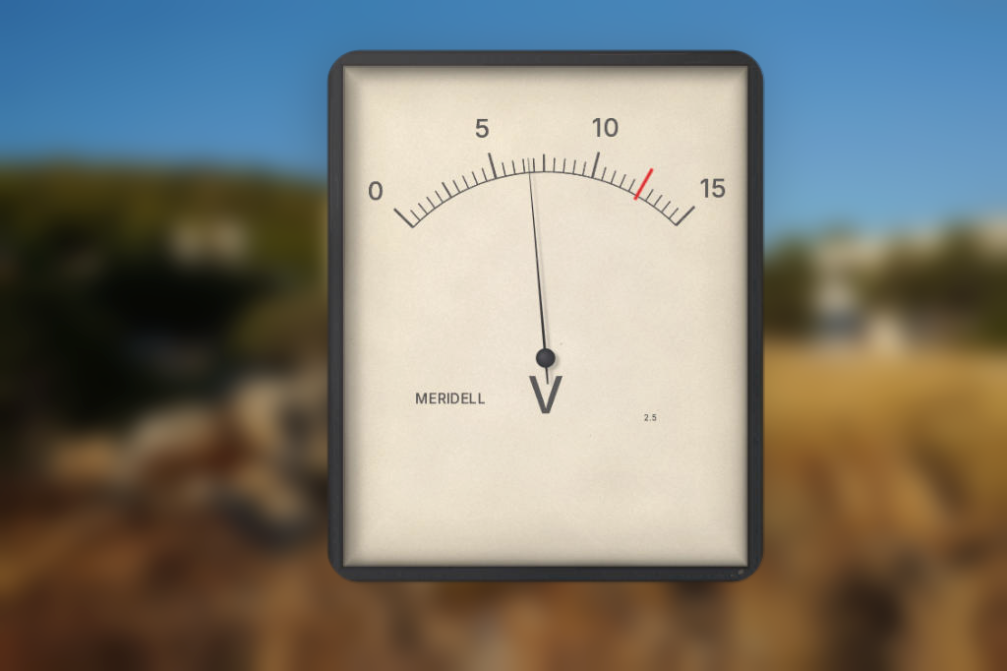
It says 6.75 V
